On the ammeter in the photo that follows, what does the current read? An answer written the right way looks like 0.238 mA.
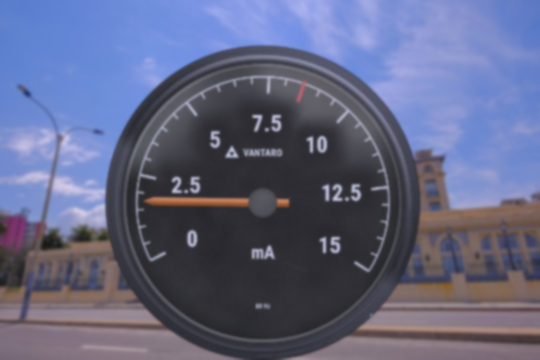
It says 1.75 mA
